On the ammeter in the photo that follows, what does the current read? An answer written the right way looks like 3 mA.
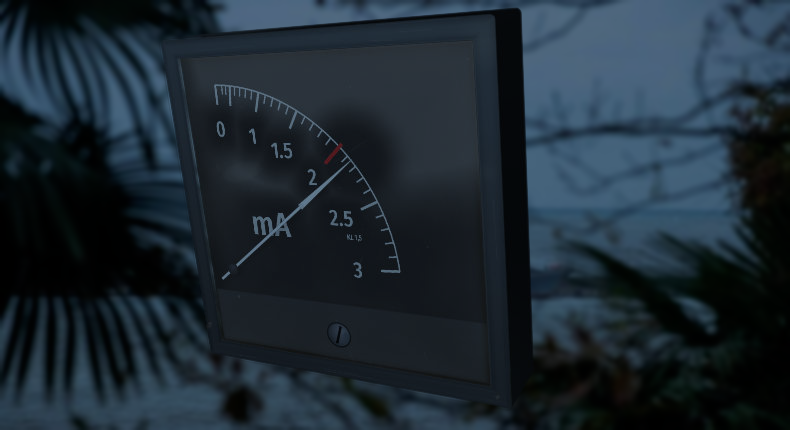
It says 2.15 mA
